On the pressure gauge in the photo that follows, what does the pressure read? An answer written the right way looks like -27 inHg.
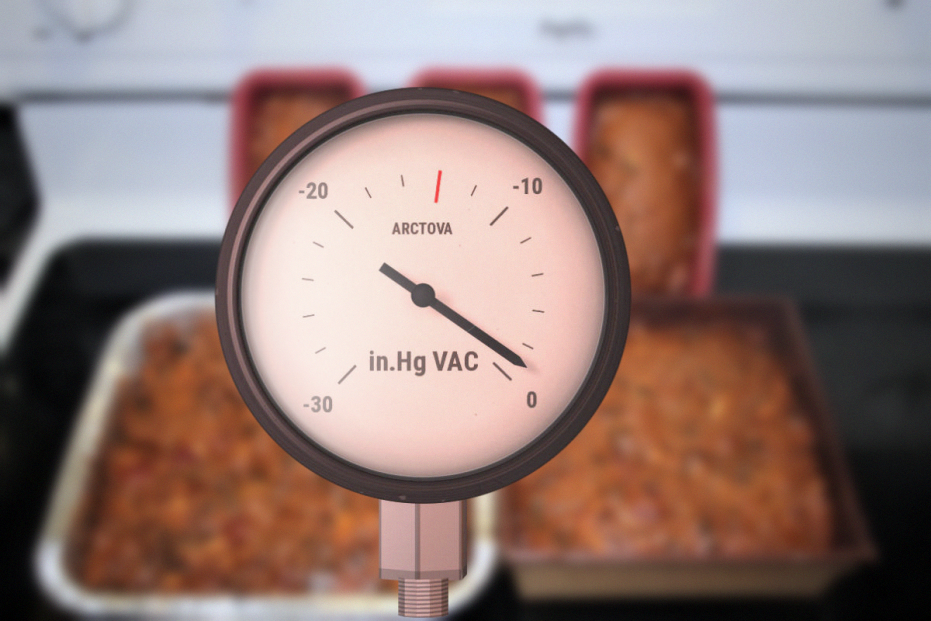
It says -1 inHg
